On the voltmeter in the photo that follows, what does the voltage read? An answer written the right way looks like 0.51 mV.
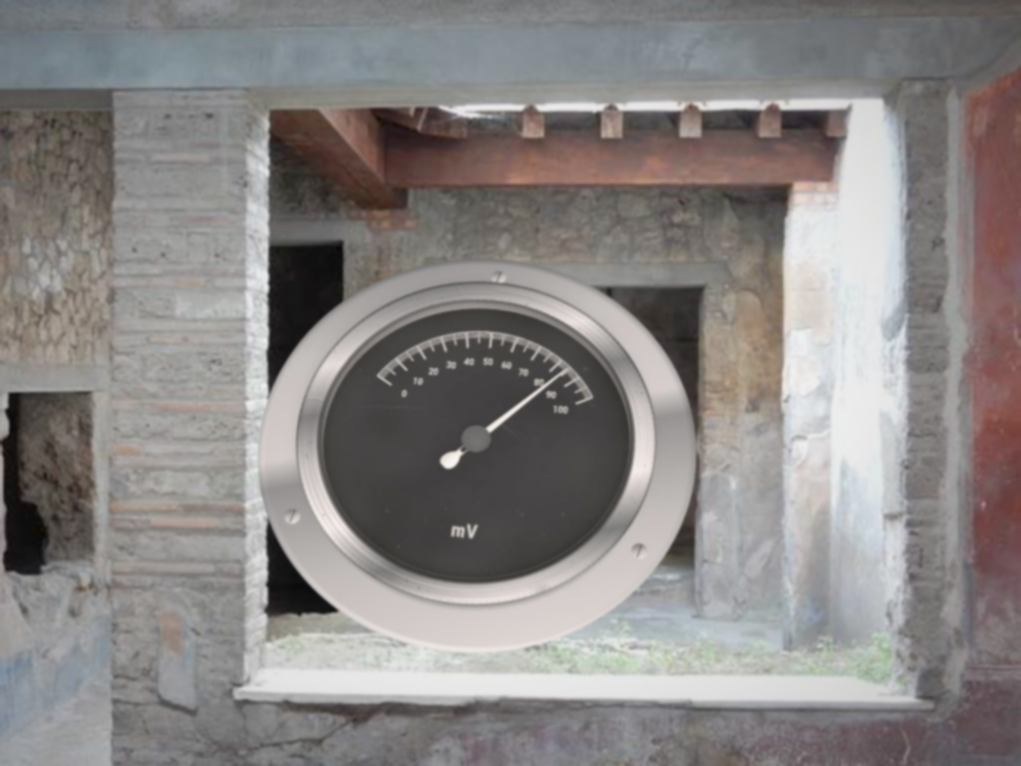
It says 85 mV
